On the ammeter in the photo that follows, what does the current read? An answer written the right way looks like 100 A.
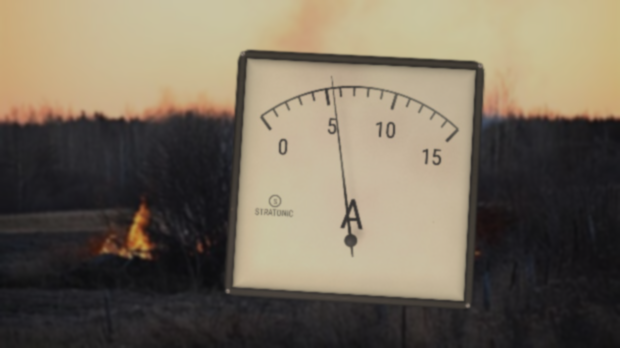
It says 5.5 A
